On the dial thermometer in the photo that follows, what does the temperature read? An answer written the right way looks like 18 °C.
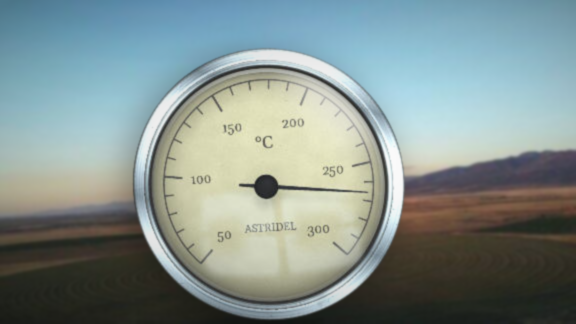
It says 265 °C
